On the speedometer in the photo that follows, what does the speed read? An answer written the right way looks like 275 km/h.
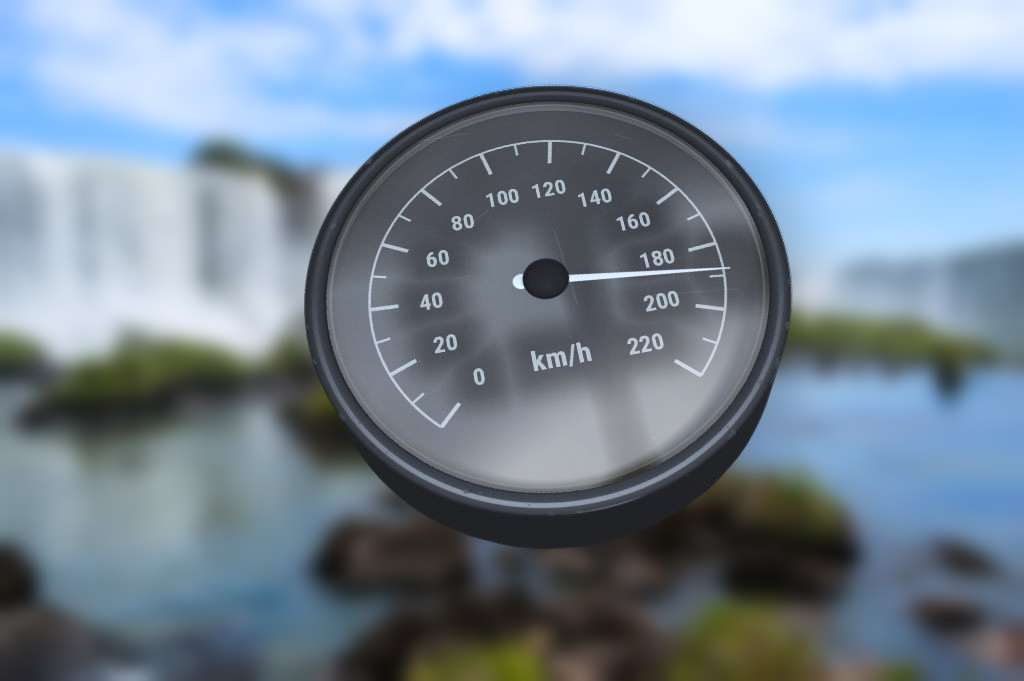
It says 190 km/h
